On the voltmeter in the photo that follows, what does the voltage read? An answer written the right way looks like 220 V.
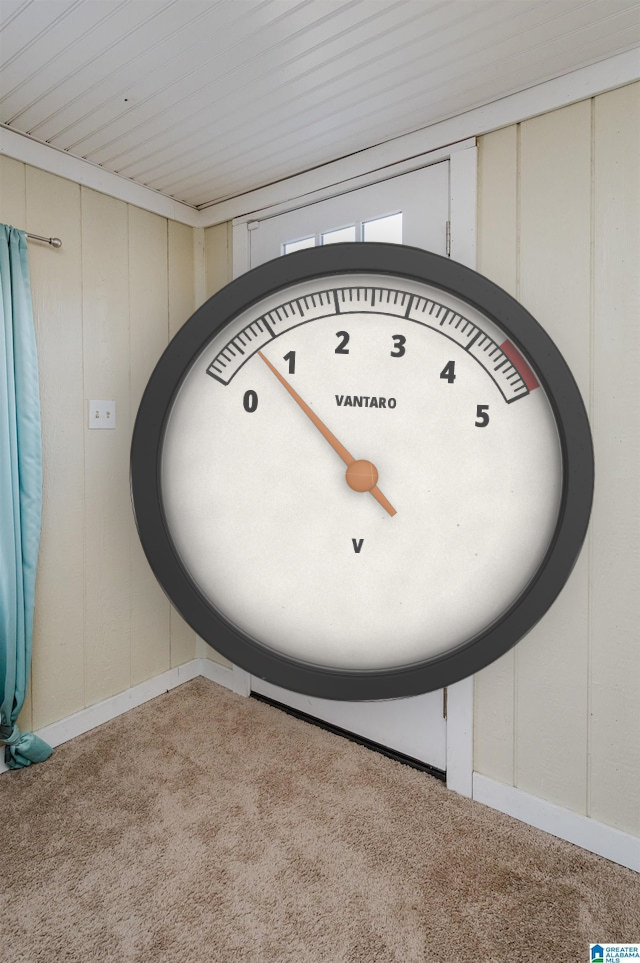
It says 0.7 V
